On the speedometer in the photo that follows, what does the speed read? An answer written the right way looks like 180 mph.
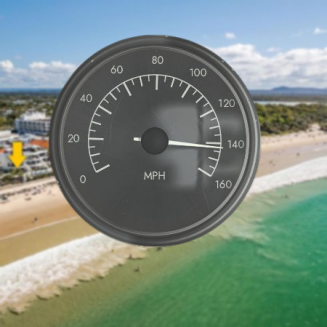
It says 142.5 mph
